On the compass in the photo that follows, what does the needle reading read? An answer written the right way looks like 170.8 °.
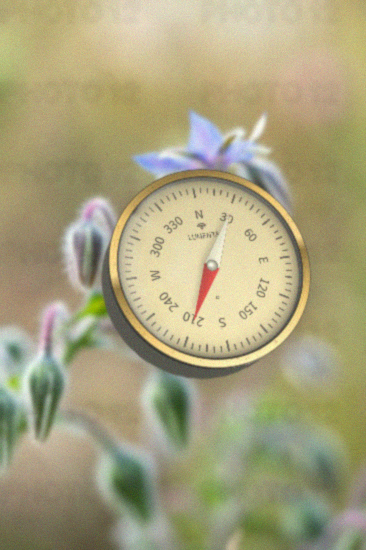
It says 210 °
